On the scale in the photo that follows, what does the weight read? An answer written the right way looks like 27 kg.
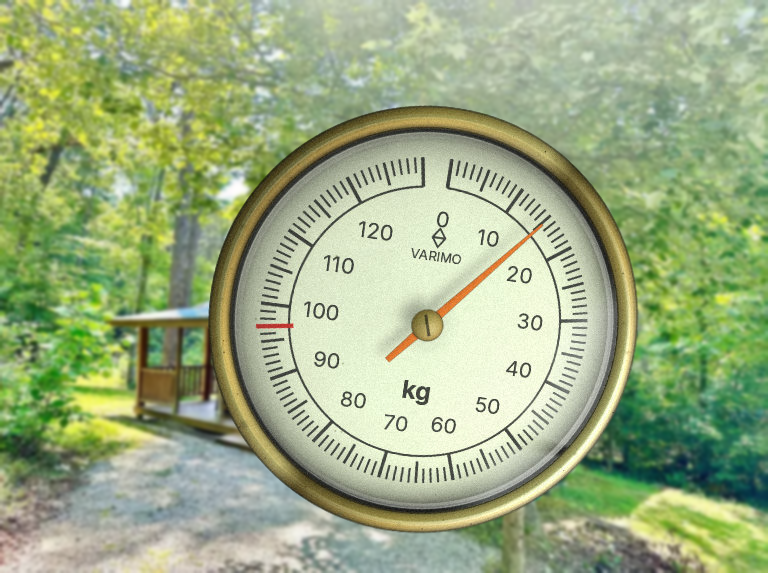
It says 15 kg
